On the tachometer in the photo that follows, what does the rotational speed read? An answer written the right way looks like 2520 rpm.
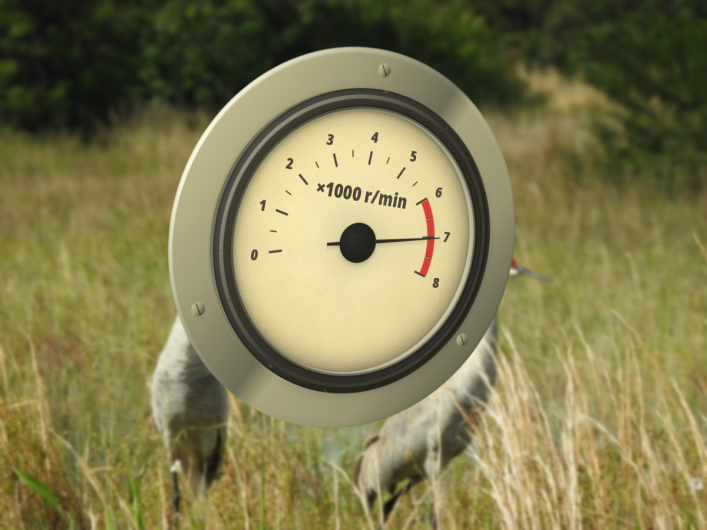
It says 7000 rpm
